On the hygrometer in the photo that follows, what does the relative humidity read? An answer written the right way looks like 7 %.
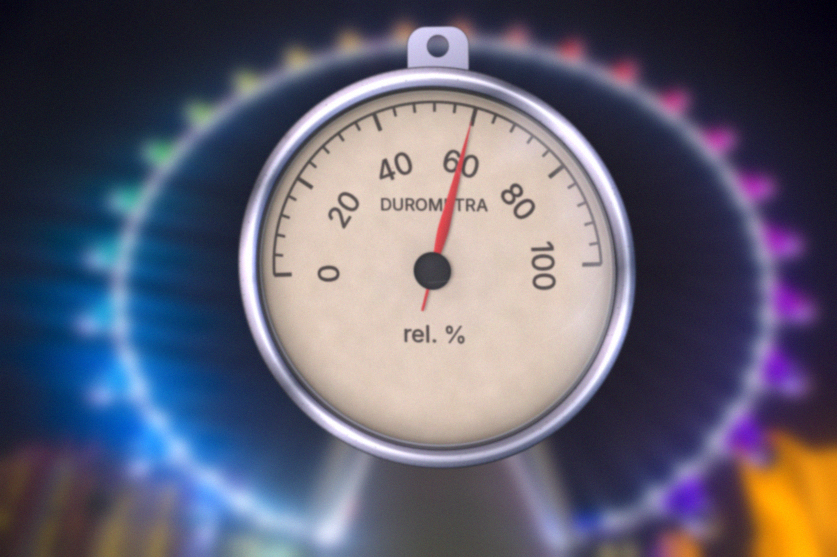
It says 60 %
